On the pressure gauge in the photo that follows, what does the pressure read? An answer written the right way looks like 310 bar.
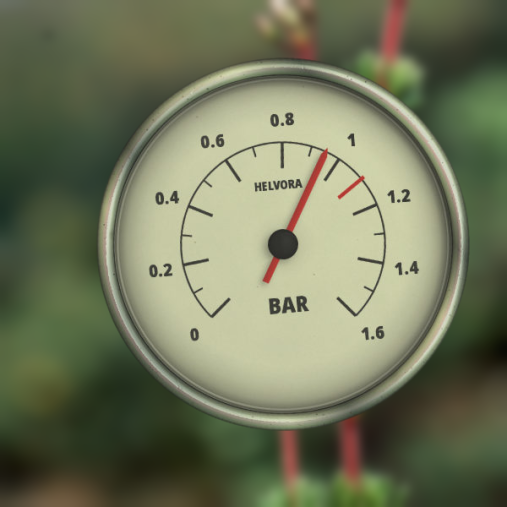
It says 0.95 bar
